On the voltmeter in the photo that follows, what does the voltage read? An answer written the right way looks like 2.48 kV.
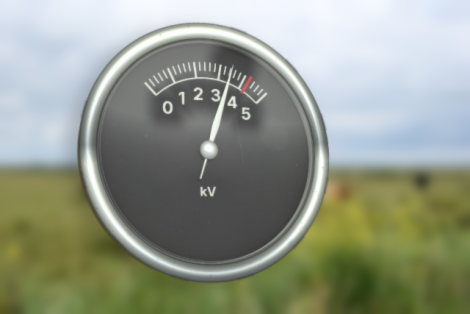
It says 3.4 kV
